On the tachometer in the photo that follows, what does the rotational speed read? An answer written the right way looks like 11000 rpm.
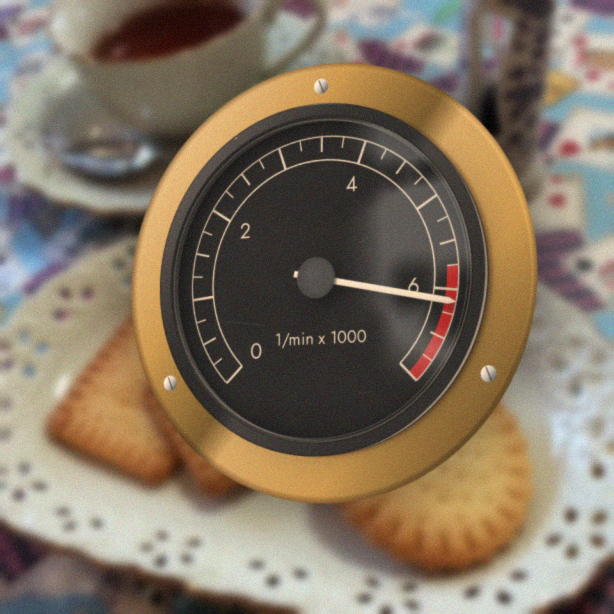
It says 6125 rpm
